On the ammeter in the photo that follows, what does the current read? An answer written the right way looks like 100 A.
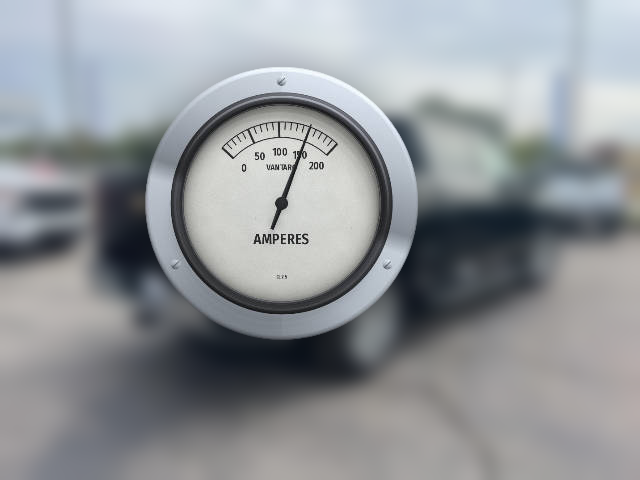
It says 150 A
